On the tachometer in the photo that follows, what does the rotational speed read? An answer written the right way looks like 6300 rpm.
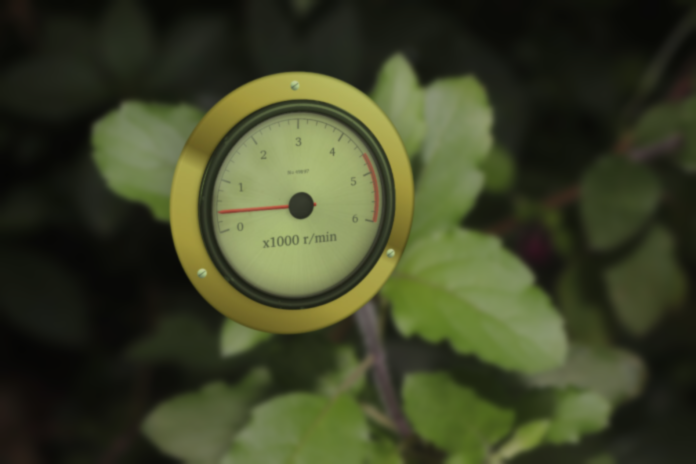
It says 400 rpm
